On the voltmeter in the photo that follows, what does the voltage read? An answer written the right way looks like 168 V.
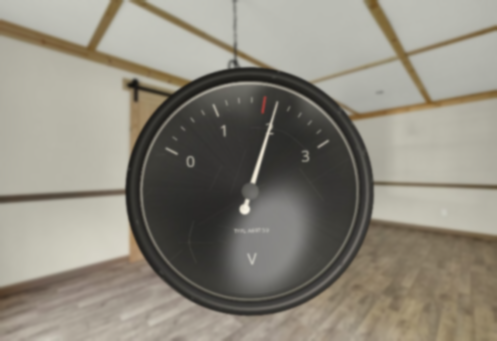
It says 2 V
